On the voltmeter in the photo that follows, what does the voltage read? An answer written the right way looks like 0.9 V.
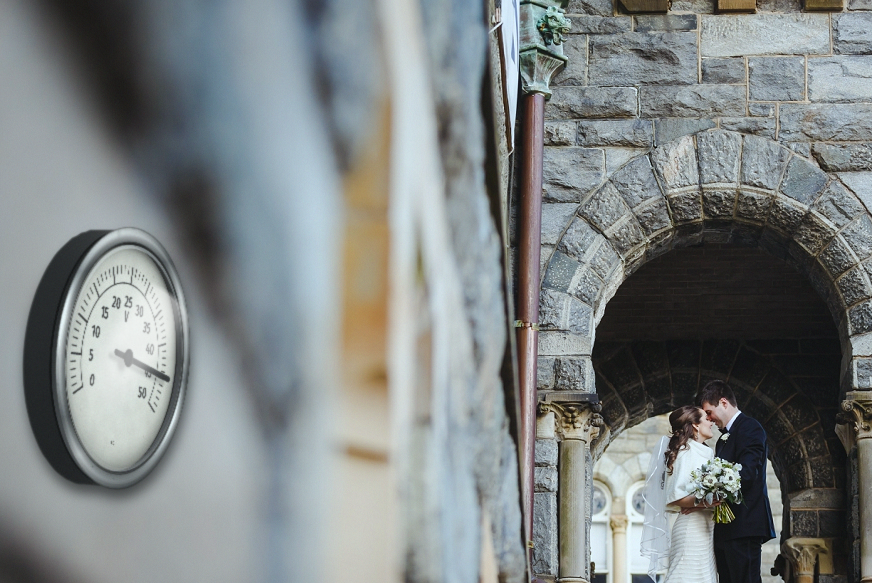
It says 45 V
